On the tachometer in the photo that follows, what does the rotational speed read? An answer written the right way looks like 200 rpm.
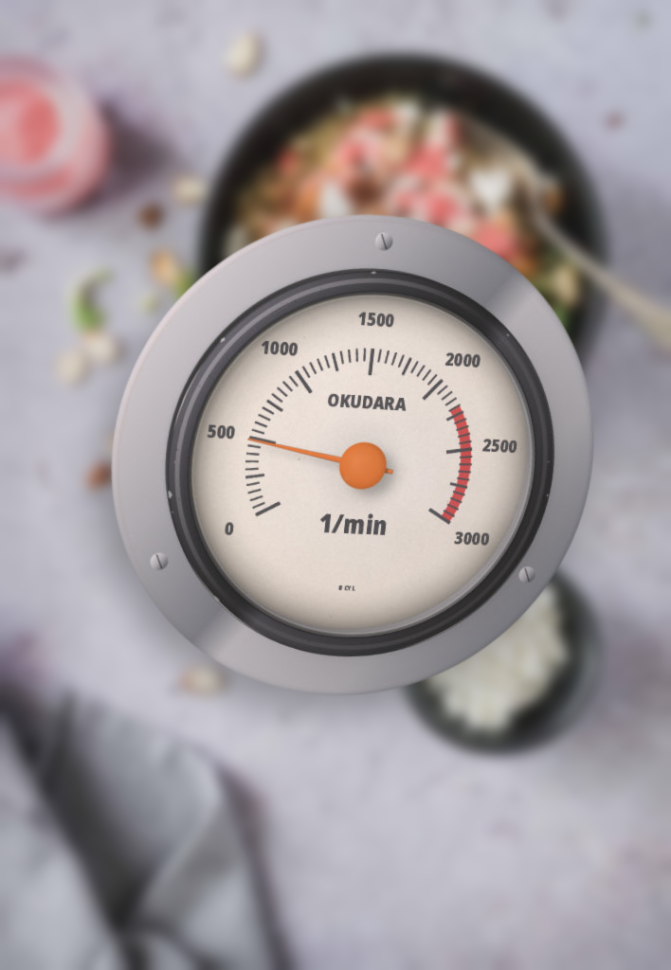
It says 500 rpm
